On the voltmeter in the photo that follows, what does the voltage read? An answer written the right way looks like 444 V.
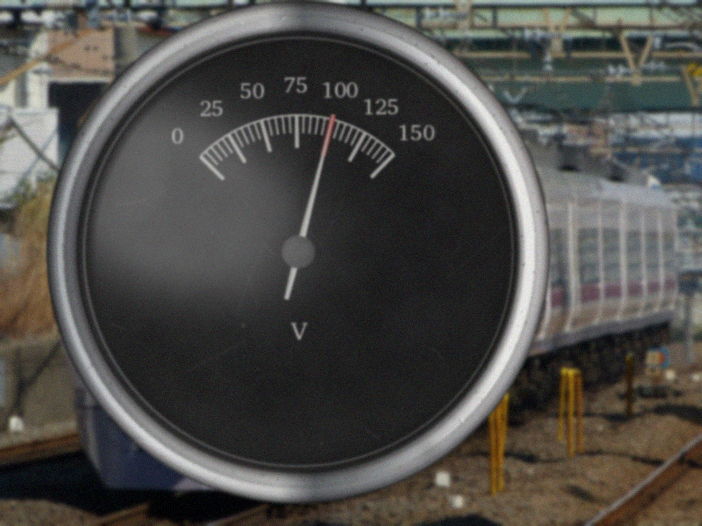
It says 100 V
